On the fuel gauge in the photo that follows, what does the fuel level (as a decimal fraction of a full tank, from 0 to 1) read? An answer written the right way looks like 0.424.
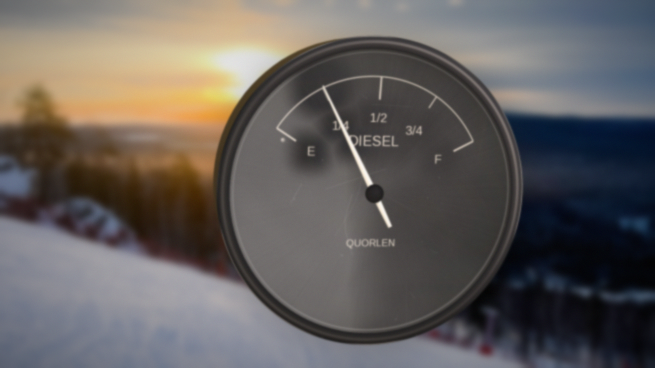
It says 0.25
